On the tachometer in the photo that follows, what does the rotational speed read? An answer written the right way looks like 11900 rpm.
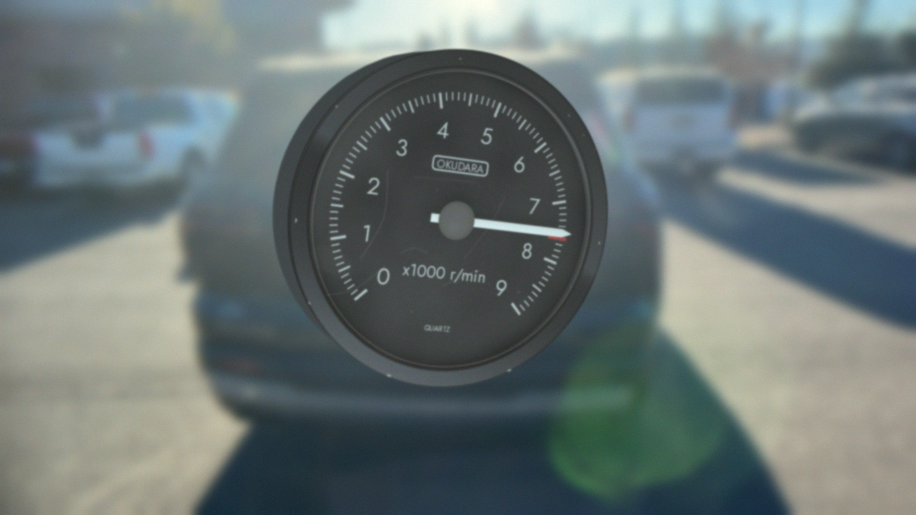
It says 7500 rpm
